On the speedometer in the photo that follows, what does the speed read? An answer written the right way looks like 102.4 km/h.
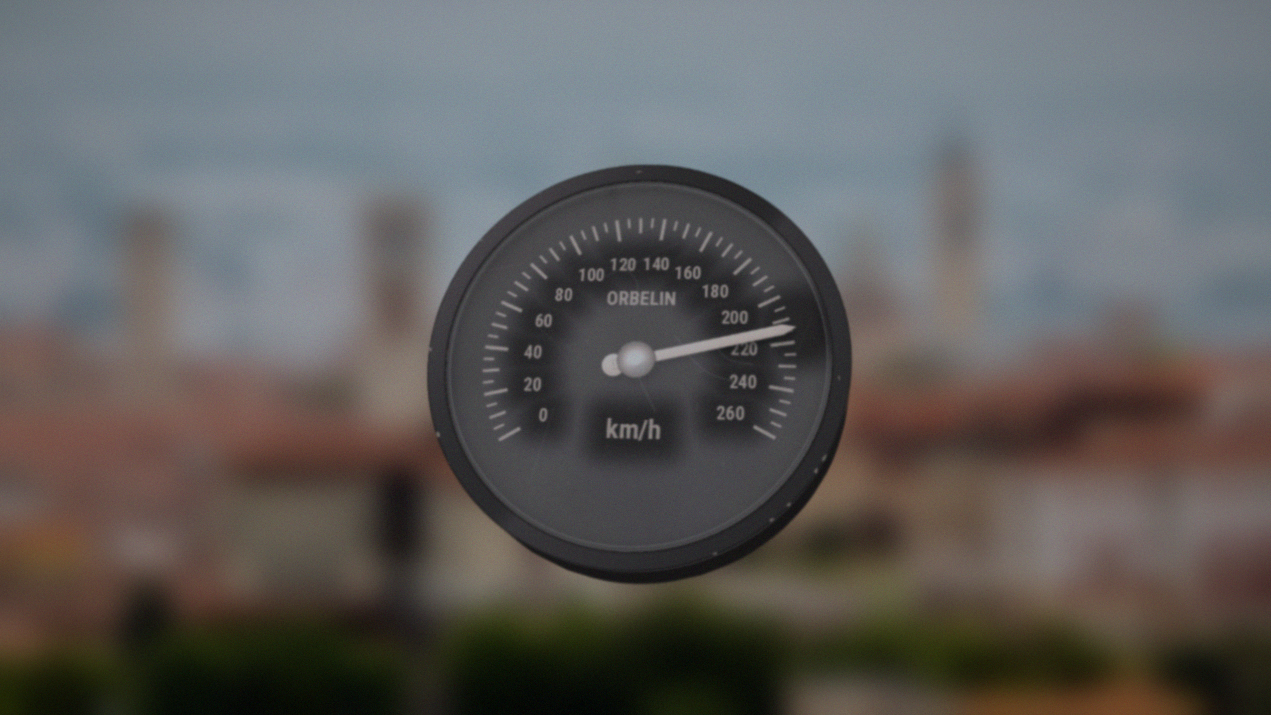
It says 215 km/h
